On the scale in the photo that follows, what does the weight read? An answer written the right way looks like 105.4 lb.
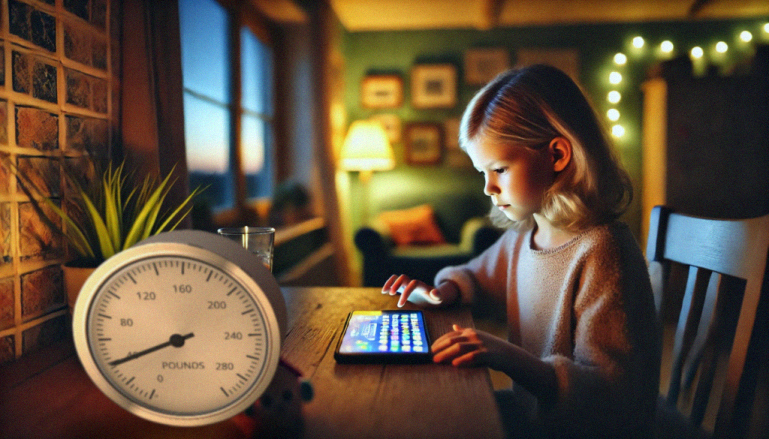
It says 40 lb
